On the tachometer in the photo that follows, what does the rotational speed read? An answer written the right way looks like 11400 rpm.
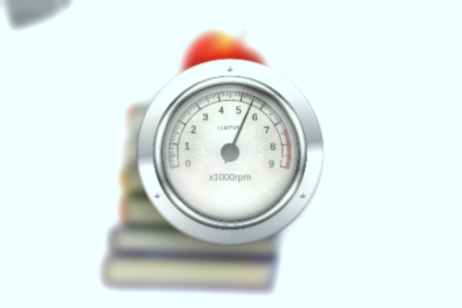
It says 5500 rpm
